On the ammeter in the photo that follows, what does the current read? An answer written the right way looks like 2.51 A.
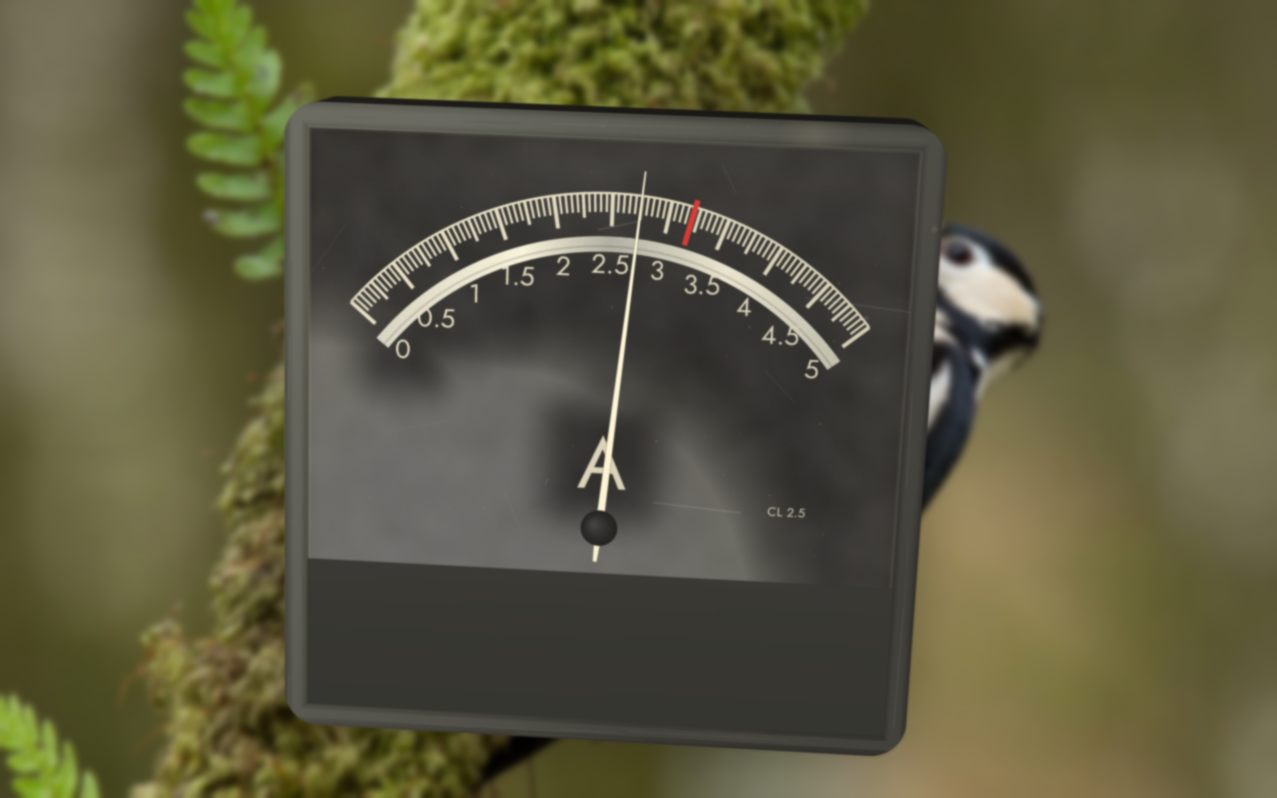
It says 2.75 A
